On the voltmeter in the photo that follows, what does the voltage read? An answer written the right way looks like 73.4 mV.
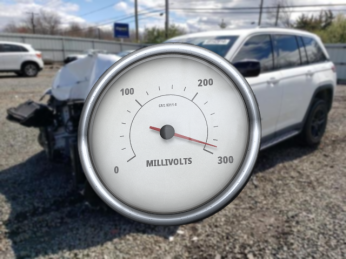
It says 290 mV
